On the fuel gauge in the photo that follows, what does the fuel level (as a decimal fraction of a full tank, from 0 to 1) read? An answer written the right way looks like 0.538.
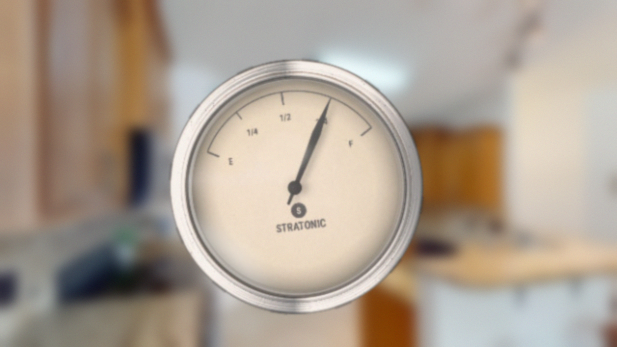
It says 0.75
